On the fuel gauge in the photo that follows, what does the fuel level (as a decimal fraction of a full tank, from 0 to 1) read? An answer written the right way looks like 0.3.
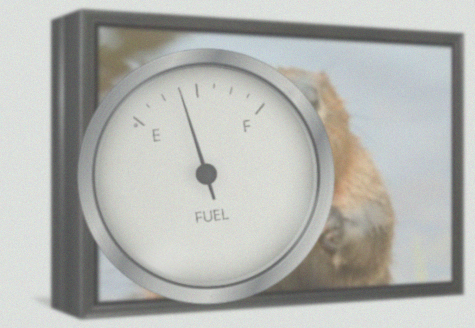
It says 0.375
